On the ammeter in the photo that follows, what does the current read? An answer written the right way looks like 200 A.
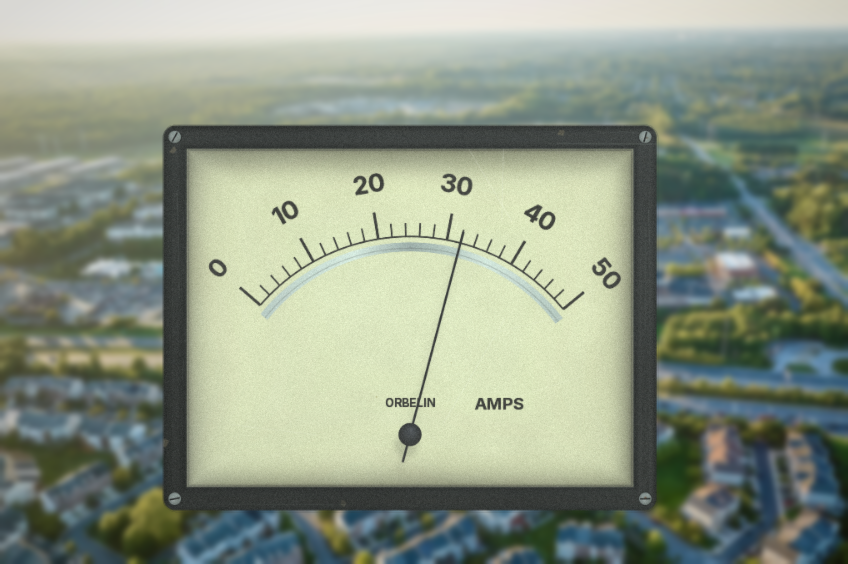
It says 32 A
